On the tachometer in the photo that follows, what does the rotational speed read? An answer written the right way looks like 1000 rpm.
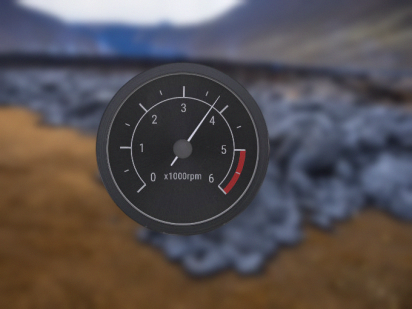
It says 3750 rpm
